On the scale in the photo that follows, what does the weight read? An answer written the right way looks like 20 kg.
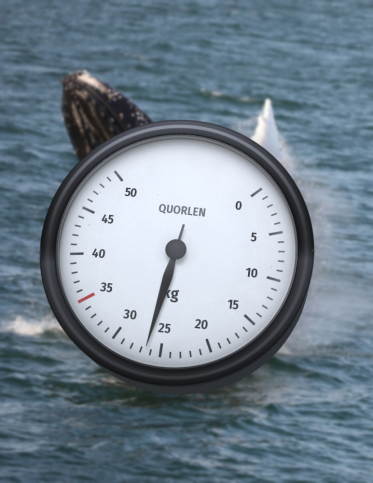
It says 26.5 kg
